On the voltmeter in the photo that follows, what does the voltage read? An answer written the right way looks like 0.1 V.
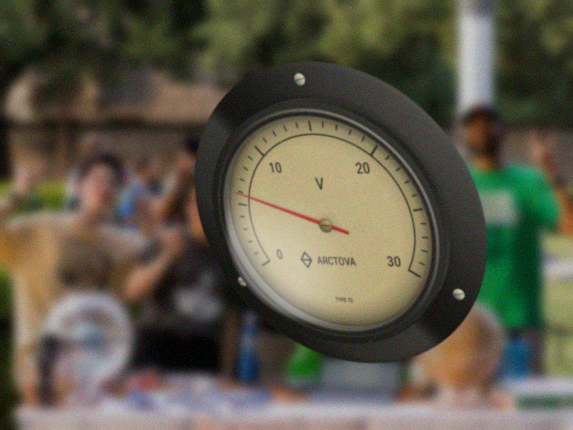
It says 6 V
